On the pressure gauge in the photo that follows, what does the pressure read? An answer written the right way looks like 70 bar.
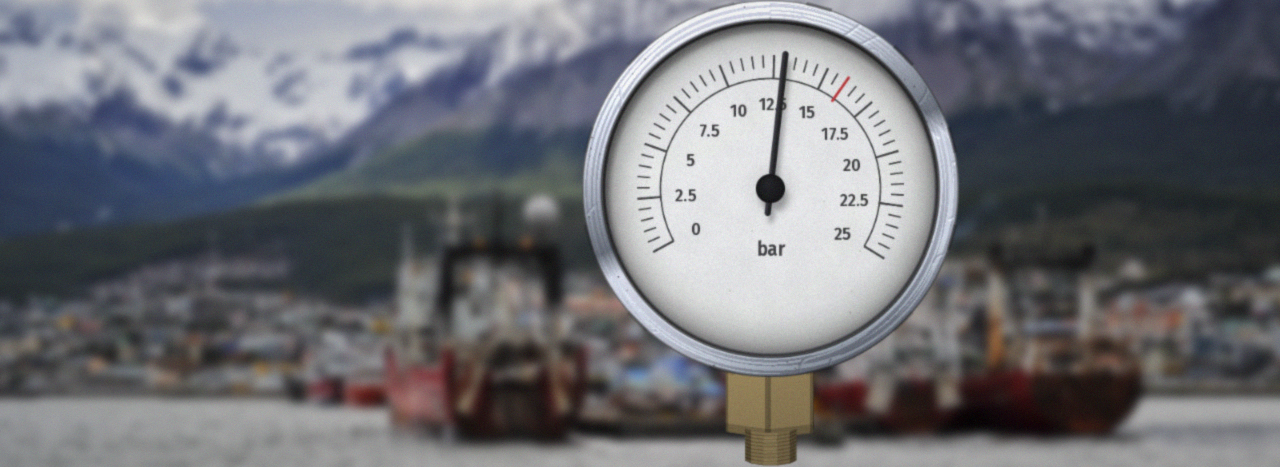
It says 13 bar
